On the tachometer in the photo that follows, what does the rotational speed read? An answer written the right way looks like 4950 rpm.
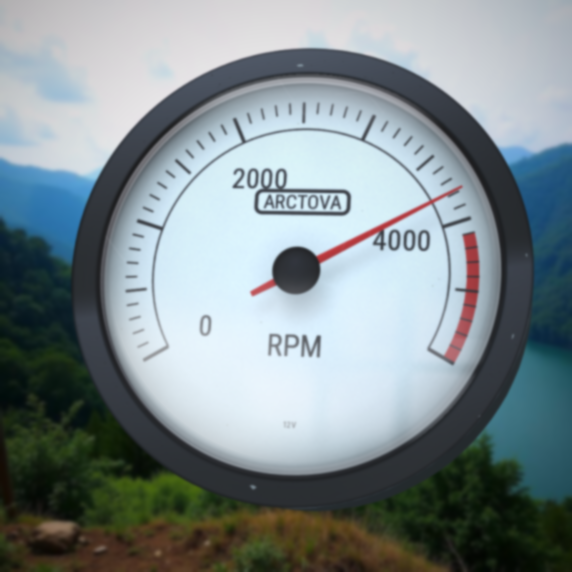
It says 3800 rpm
